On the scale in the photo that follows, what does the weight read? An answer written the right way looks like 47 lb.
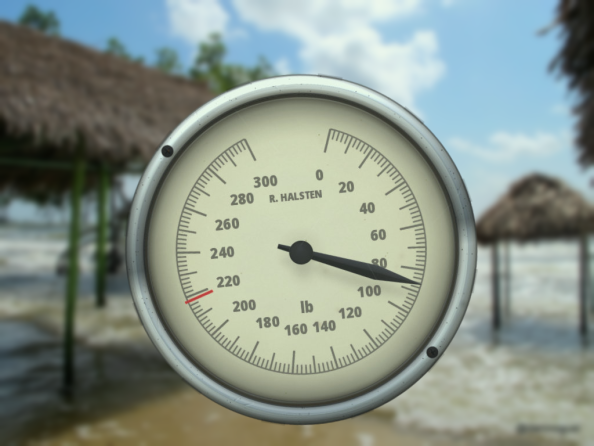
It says 86 lb
